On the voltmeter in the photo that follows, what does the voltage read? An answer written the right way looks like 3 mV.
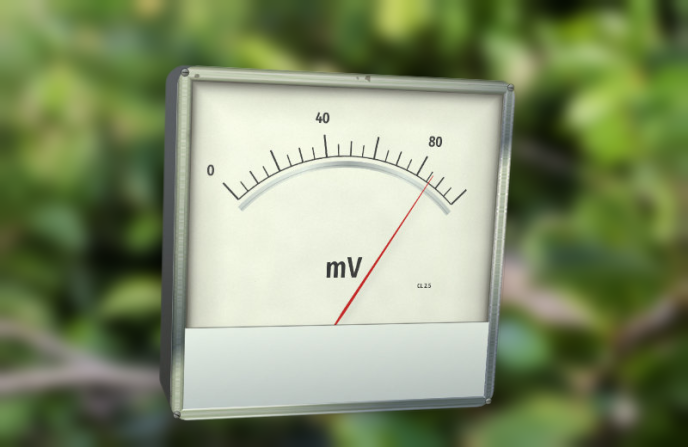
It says 85 mV
